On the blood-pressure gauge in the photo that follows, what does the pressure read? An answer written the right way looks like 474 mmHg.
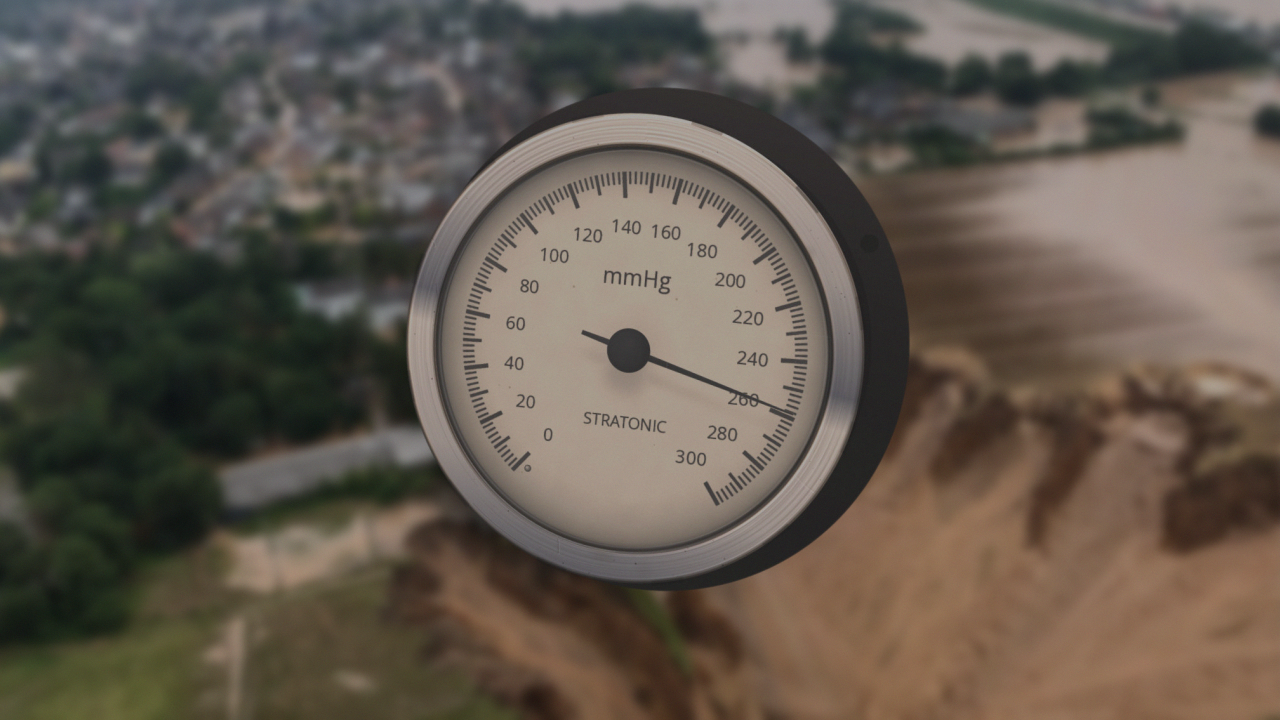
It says 258 mmHg
